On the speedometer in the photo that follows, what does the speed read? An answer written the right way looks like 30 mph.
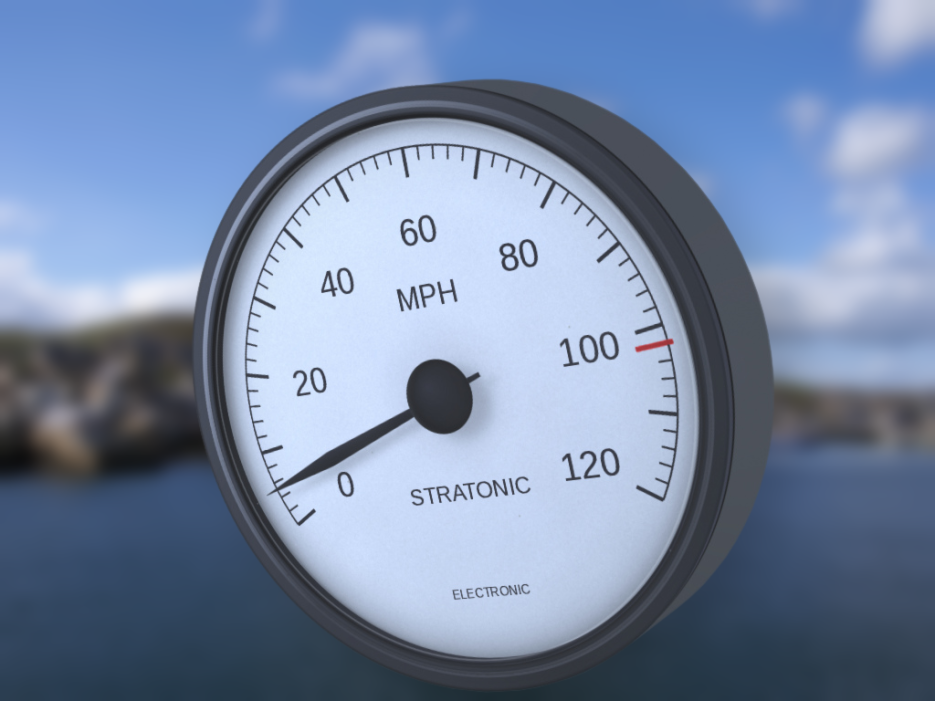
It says 5 mph
